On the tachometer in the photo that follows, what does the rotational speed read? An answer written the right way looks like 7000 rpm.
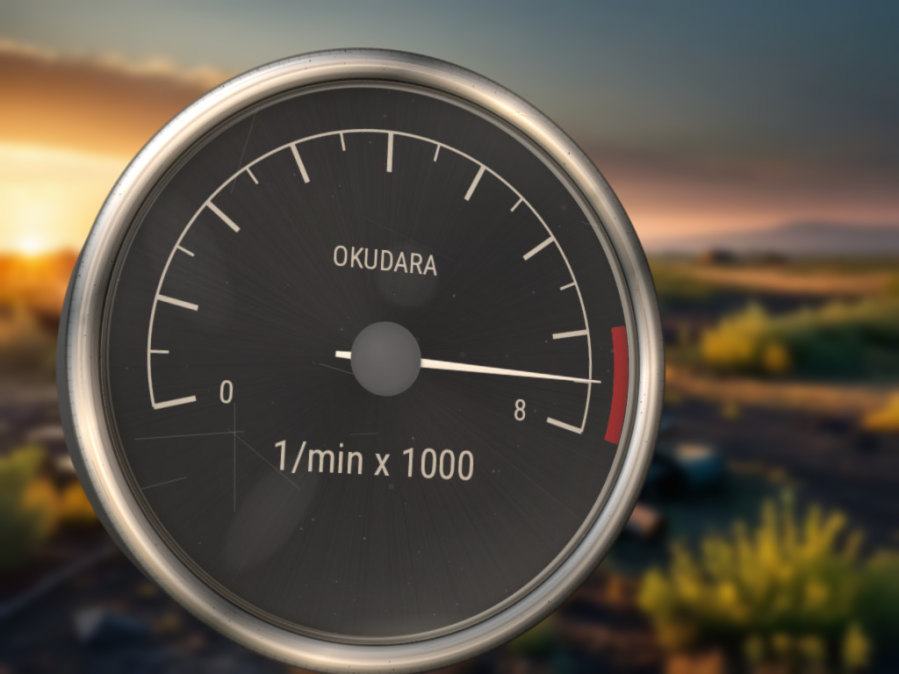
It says 7500 rpm
